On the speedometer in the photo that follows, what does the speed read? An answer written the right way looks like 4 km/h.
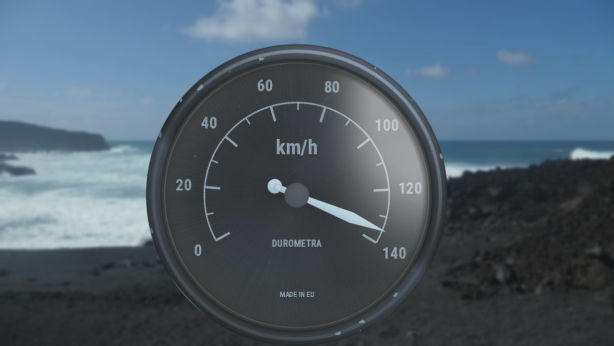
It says 135 km/h
